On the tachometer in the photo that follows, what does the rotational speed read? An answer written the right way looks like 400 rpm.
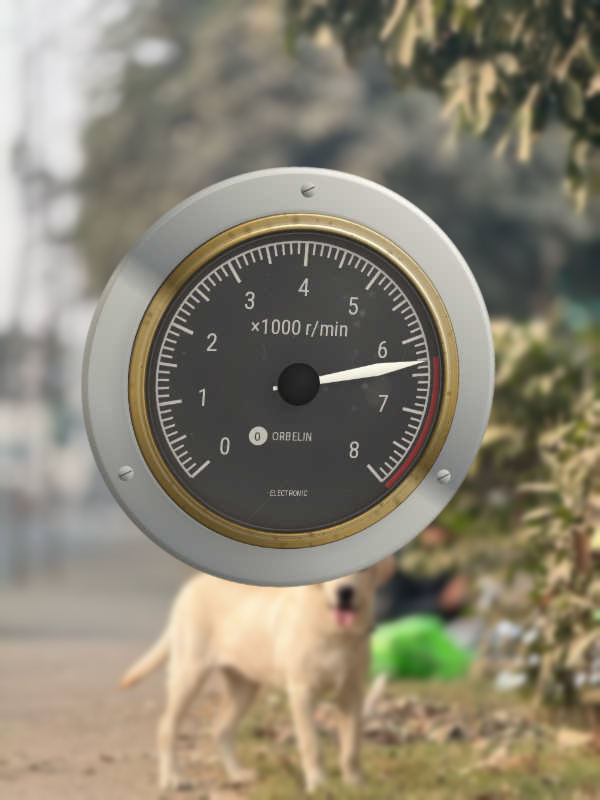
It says 6300 rpm
